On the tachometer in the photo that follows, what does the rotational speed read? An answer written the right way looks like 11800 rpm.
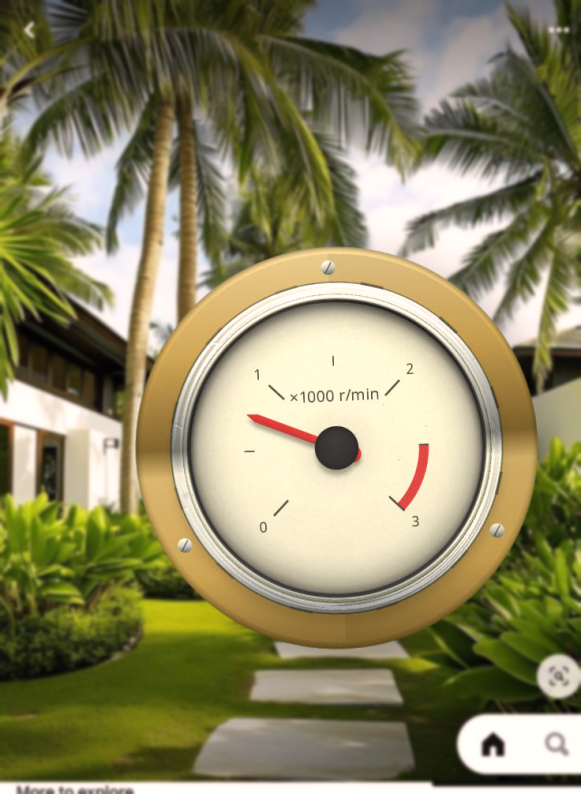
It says 750 rpm
